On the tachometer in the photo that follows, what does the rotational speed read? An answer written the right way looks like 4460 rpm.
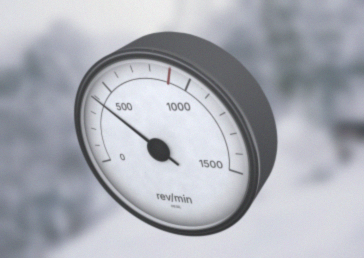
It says 400 rpm
